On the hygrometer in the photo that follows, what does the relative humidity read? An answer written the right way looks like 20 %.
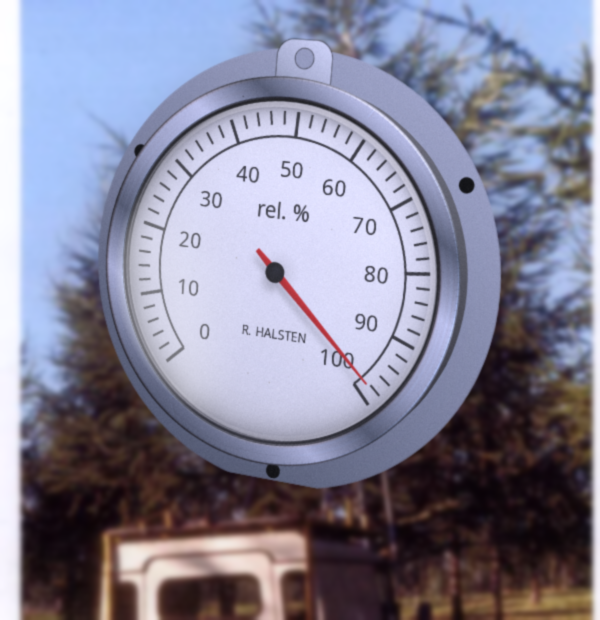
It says 98 %
